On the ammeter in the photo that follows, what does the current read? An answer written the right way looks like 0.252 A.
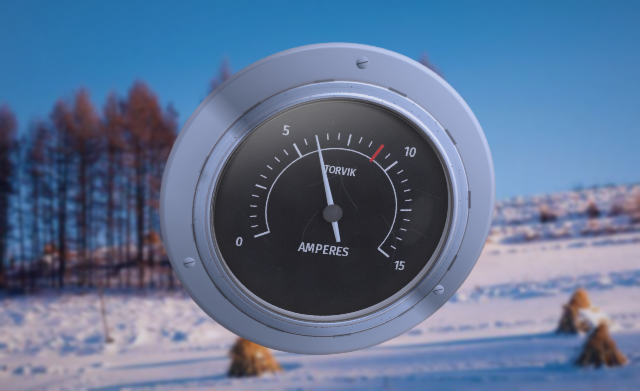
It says 6 A
